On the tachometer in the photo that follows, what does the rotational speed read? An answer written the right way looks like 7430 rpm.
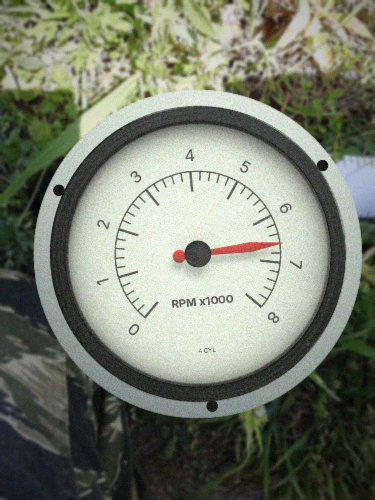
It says 6600 rpm
